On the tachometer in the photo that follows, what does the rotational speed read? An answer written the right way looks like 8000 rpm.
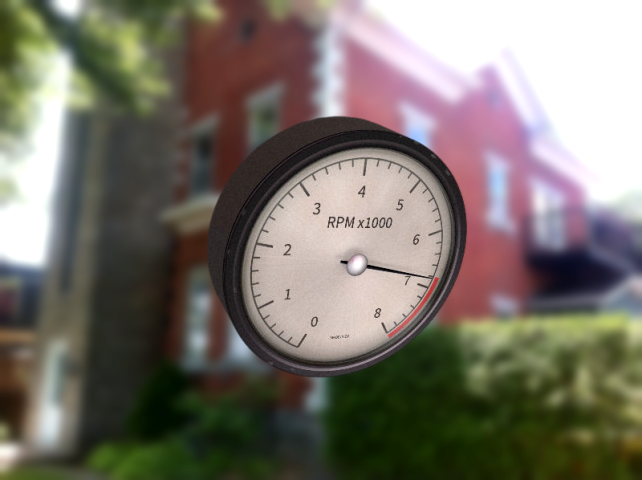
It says 6800 rpm
